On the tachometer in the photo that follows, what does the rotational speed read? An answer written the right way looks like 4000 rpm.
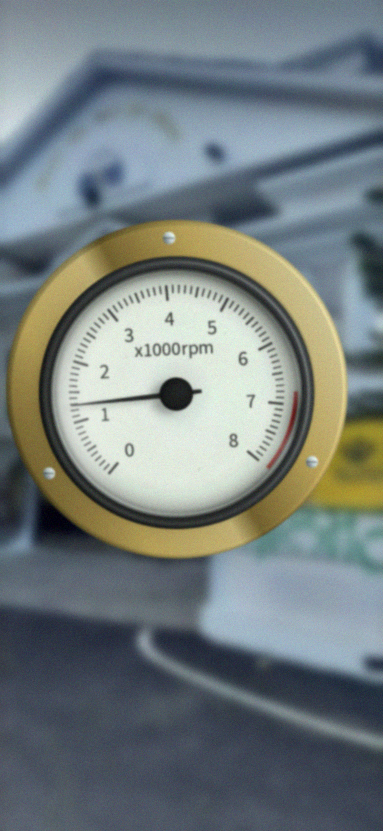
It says 1300 rpm
